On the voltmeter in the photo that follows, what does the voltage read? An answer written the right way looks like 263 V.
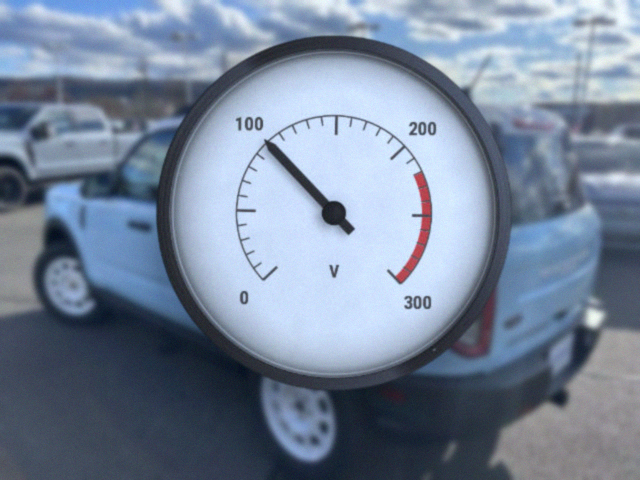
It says 100 V
